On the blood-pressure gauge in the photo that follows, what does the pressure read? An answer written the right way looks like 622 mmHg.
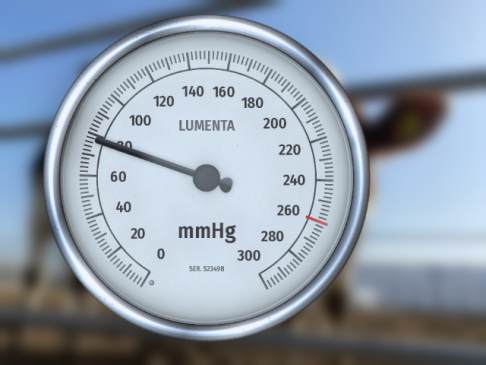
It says 78 mmHg
